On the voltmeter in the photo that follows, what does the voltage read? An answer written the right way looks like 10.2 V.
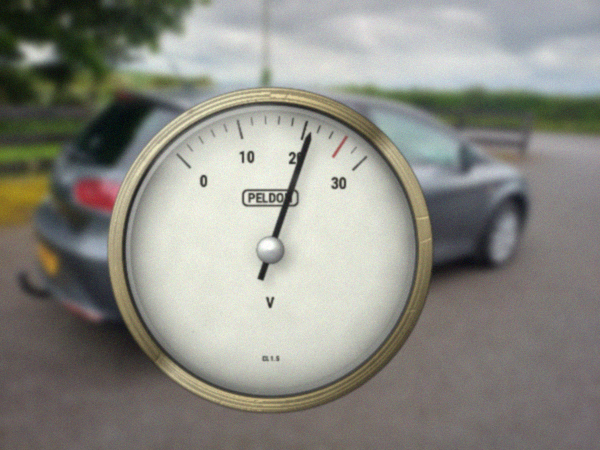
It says 21 V
